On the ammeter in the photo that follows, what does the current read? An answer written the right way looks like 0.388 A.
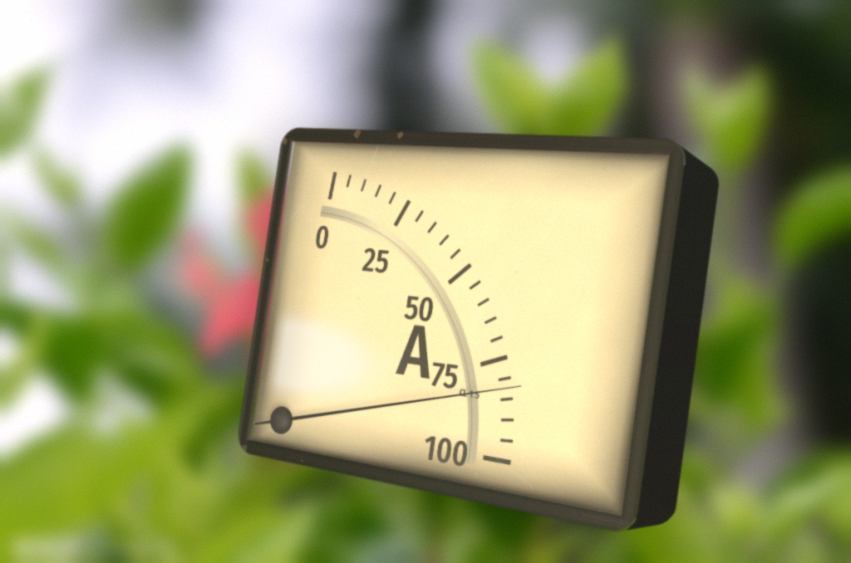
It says 82.5 A
